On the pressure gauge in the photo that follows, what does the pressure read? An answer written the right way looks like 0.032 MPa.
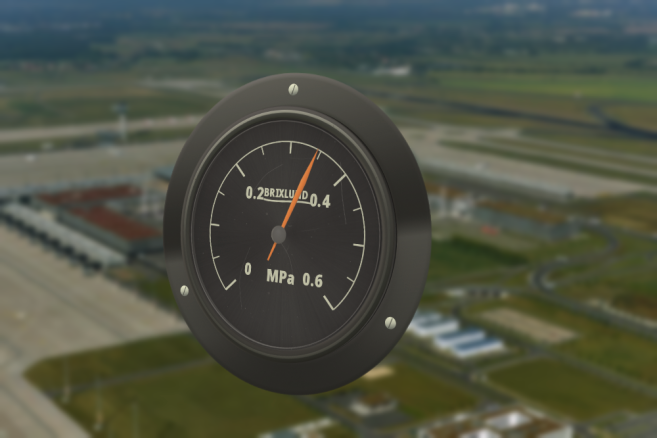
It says 0.35 MPa
